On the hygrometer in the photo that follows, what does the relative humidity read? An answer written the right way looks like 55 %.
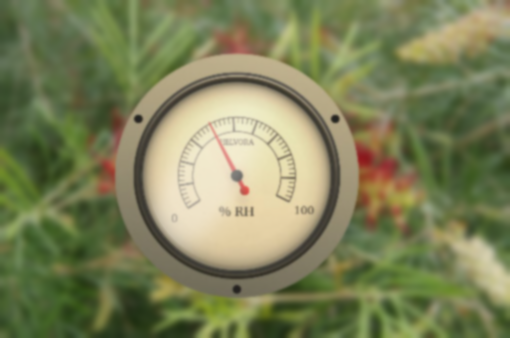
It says 40 %
